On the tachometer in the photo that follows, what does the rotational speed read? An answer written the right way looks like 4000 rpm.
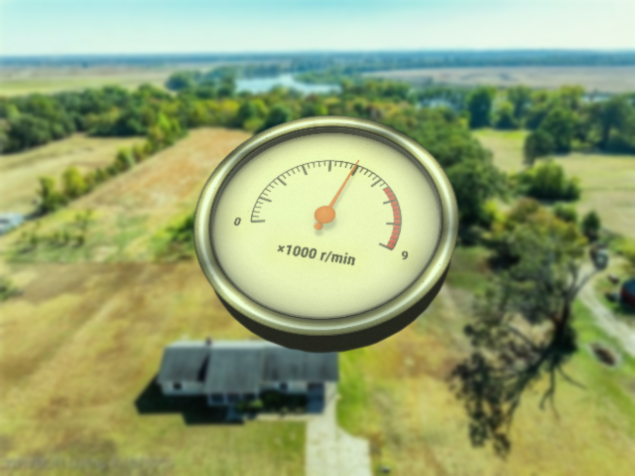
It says 5000 rpm
